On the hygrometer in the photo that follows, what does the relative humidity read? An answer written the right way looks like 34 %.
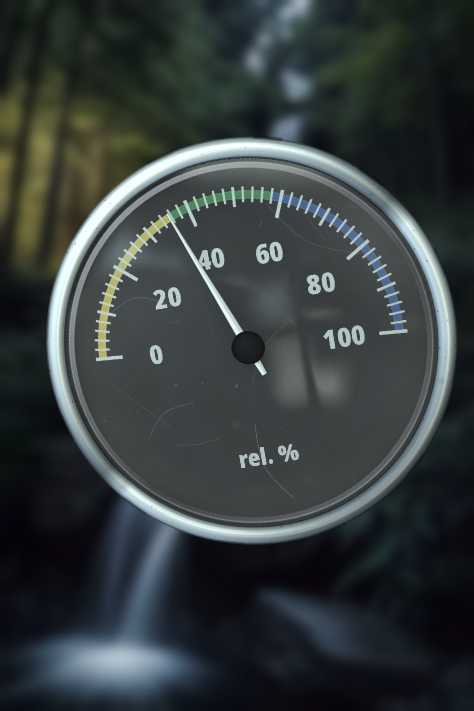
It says 36 %
